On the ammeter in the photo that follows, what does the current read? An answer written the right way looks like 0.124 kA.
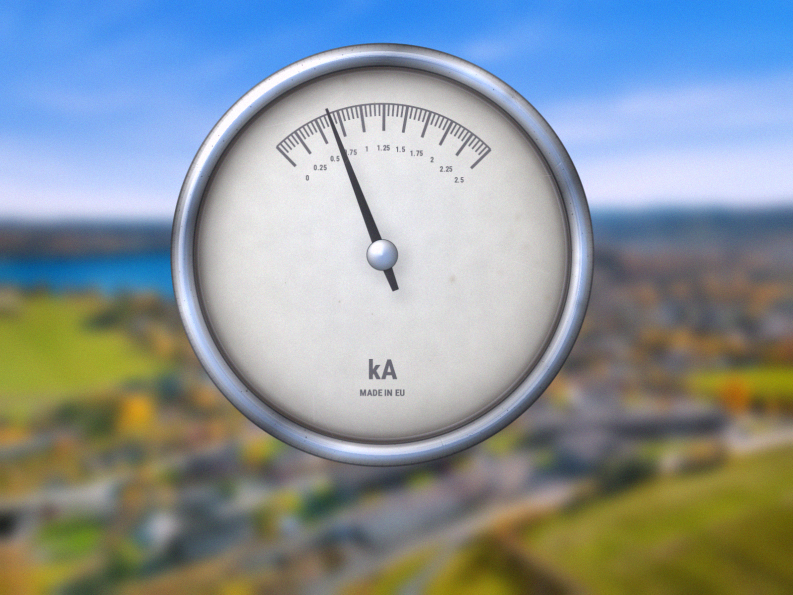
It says 0.65 kA
